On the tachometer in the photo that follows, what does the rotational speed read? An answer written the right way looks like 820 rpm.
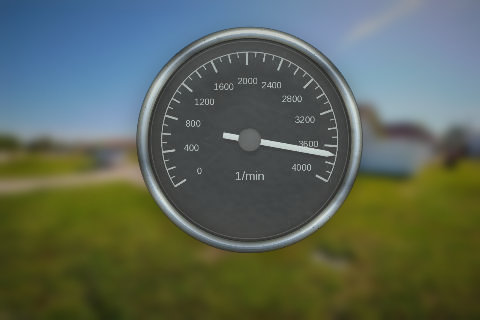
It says 3700 rpm
